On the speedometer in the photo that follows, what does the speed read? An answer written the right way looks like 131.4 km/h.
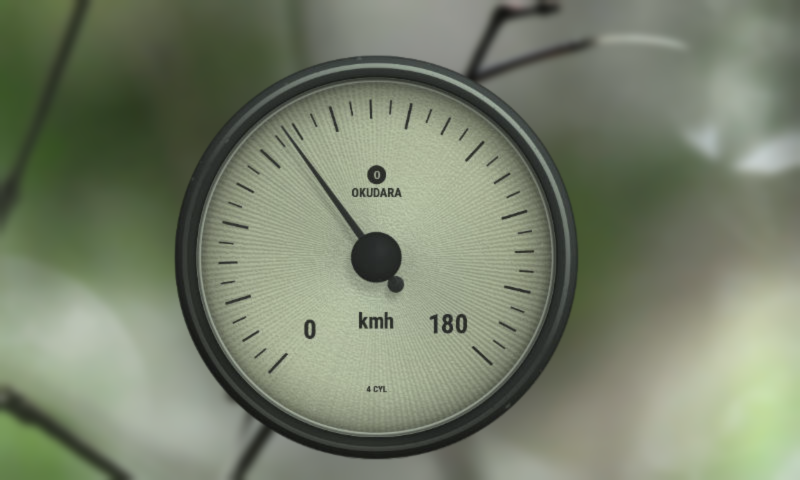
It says 67.5 km/h
